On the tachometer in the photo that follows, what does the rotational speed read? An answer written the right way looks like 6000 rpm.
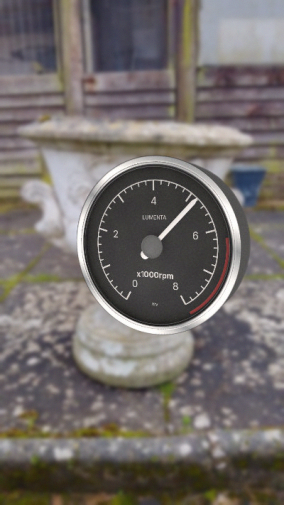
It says 5200 rpm
